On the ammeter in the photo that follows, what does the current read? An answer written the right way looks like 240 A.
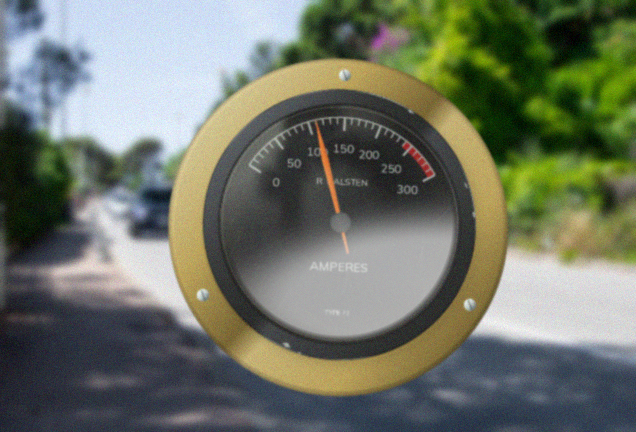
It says 110 A
